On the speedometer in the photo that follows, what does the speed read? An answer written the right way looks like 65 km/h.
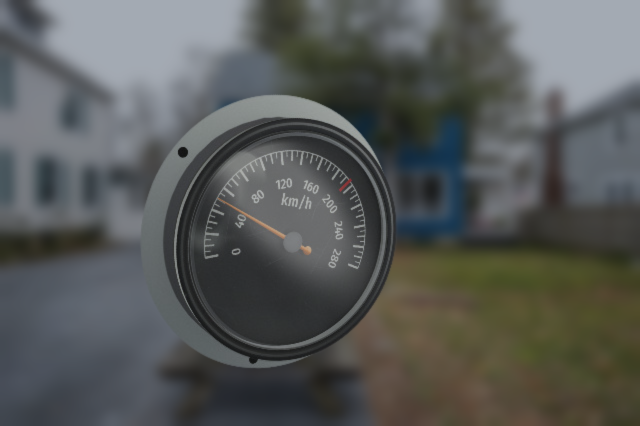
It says 50 km/h
